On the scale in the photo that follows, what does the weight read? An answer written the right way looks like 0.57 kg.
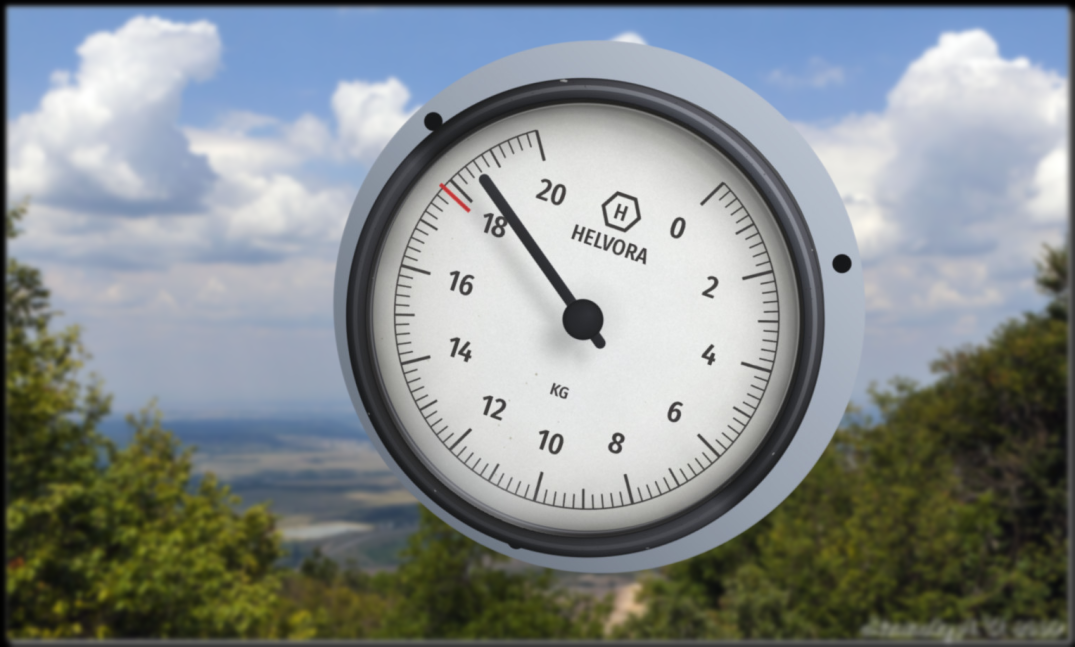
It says 18.6 kg
